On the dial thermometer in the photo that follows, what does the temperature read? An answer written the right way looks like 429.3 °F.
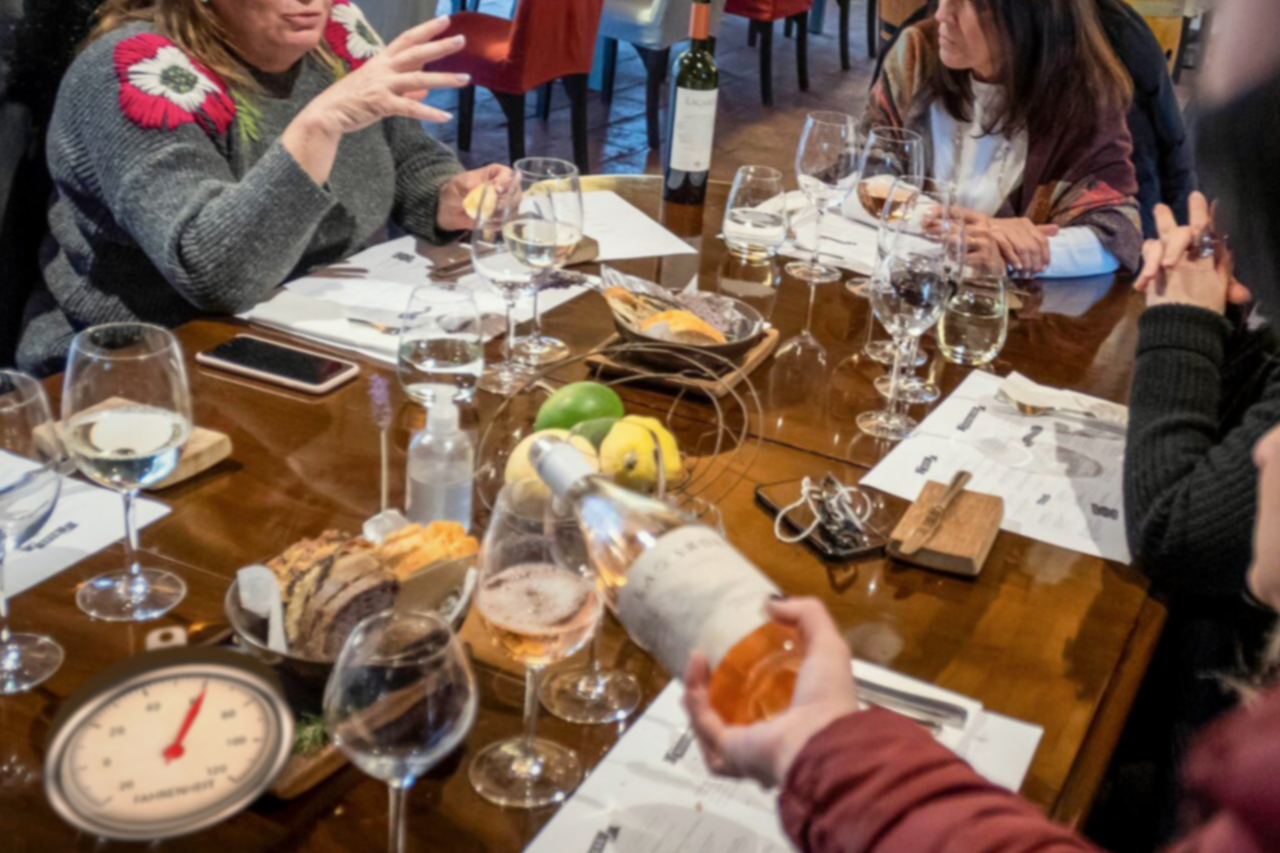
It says 60 °F
